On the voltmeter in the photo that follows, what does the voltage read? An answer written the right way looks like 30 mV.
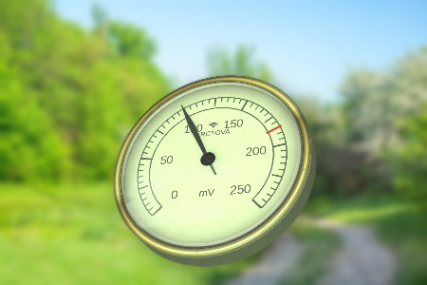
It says 100 mV
